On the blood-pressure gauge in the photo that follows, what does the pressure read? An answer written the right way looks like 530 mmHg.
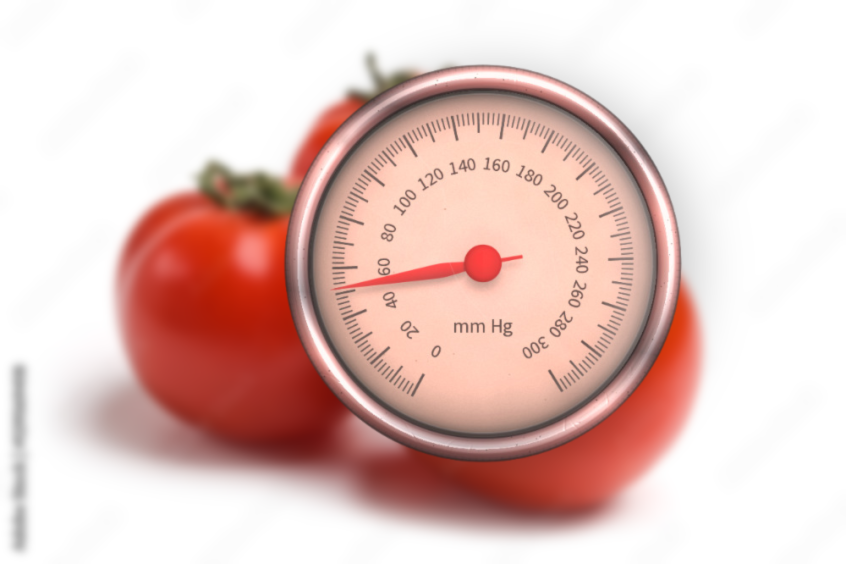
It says 52 mmHg
